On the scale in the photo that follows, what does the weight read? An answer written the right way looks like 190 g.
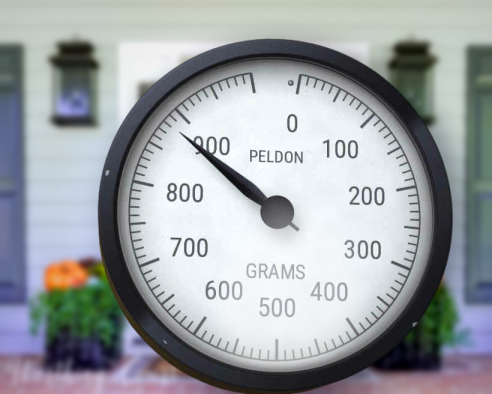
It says 880 g
